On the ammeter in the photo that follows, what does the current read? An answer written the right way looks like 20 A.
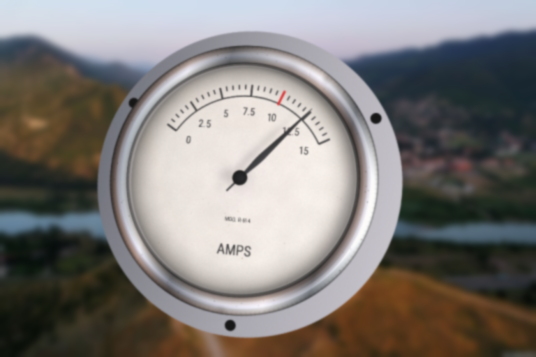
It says 12.5 A
